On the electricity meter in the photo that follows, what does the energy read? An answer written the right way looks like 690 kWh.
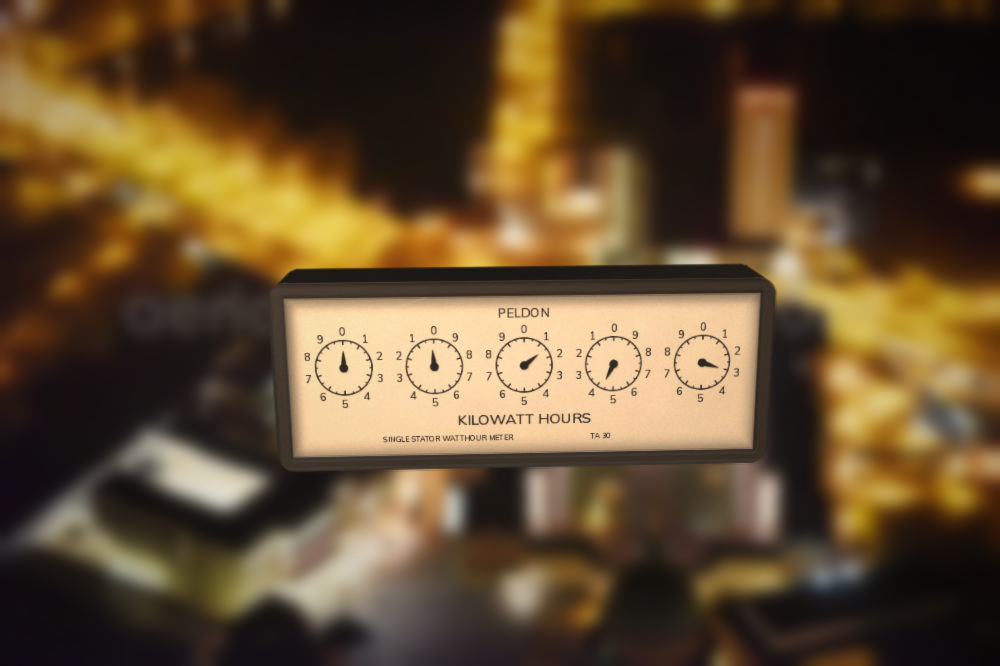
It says 143 kWh
